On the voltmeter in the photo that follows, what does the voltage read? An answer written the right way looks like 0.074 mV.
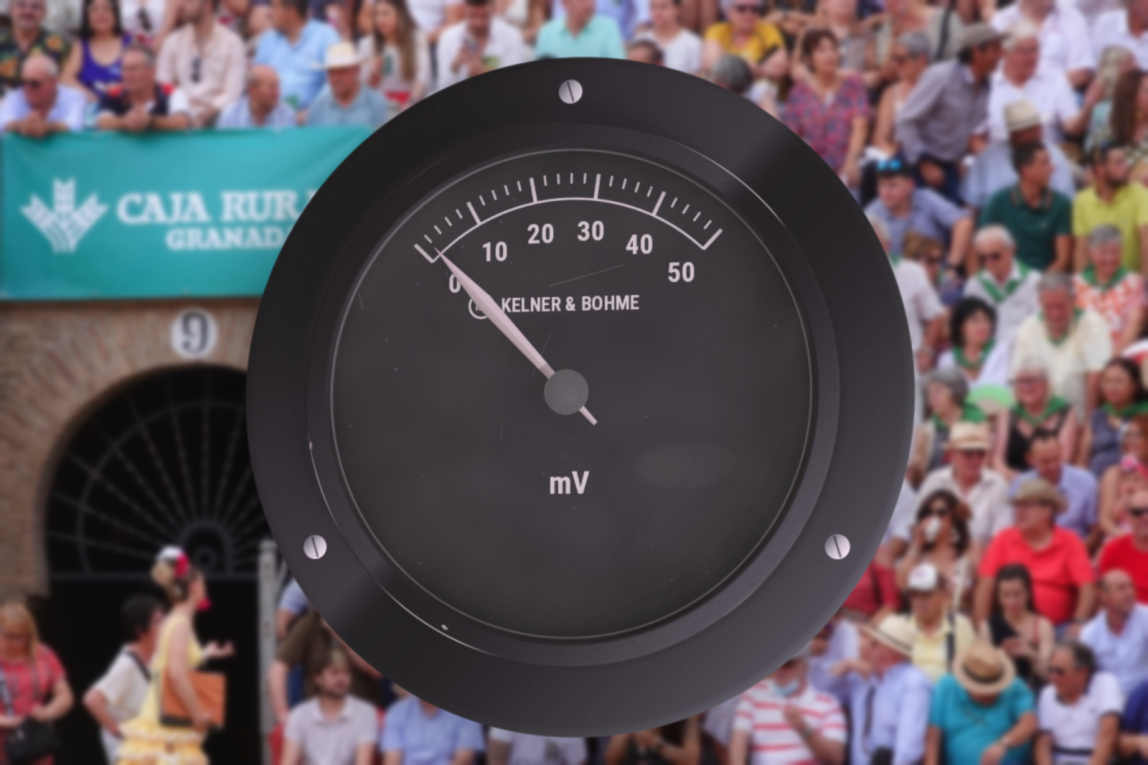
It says 2 mV
